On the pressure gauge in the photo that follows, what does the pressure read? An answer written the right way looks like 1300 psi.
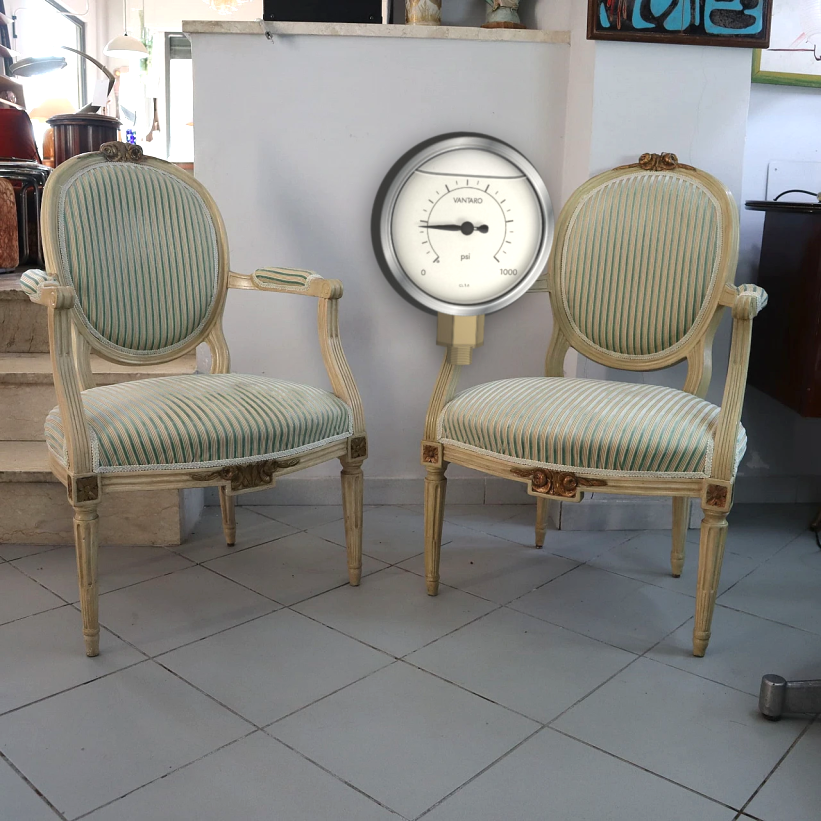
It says 175 psi
